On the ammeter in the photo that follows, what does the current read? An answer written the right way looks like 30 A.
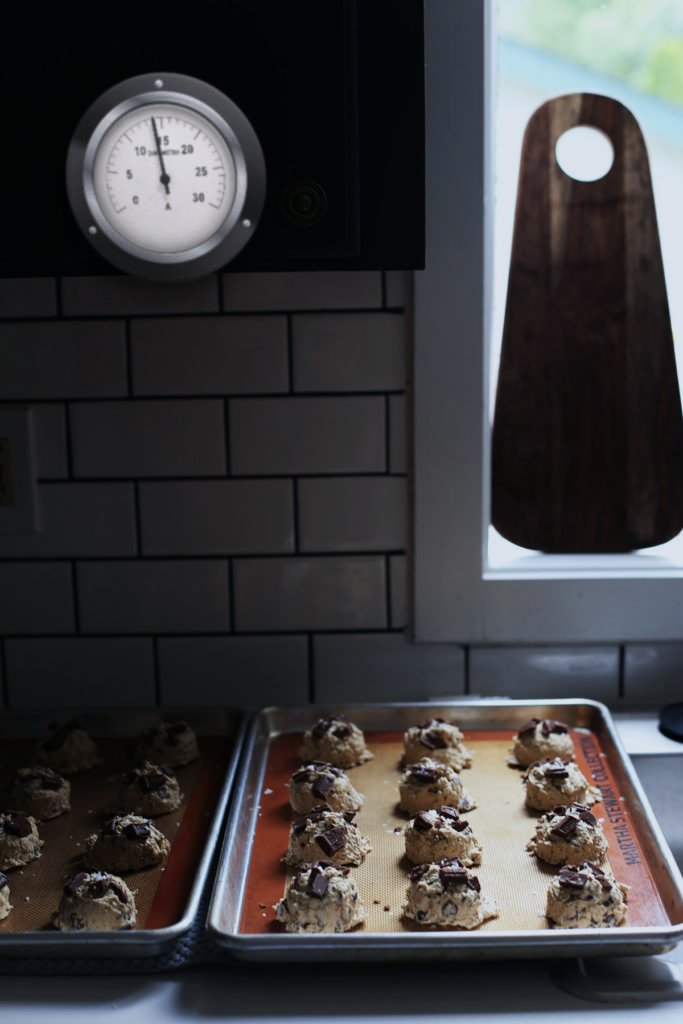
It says 14 A
